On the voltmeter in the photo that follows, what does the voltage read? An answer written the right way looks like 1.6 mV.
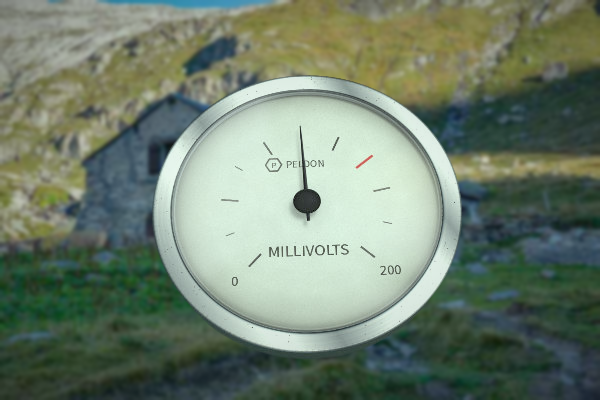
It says 100 mV
